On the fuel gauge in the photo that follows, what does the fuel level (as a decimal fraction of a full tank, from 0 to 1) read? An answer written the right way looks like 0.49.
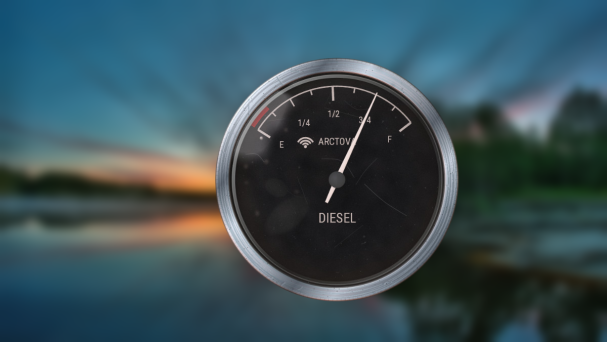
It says 0.75
